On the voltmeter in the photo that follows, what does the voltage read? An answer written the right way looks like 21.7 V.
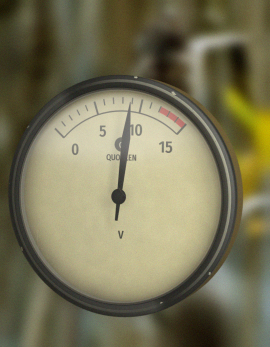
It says 9 V
